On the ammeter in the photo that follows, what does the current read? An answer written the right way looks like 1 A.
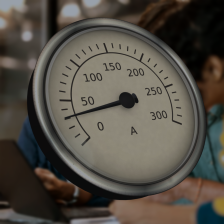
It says 30 A
